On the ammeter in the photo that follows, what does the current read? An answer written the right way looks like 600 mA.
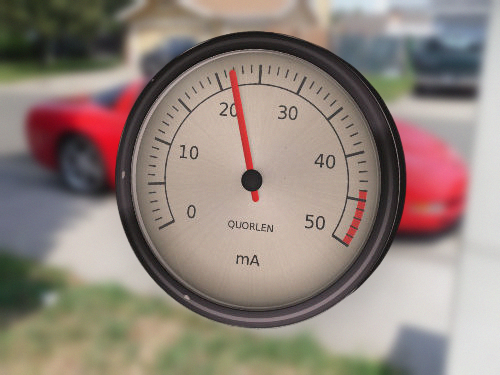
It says 22 mA
